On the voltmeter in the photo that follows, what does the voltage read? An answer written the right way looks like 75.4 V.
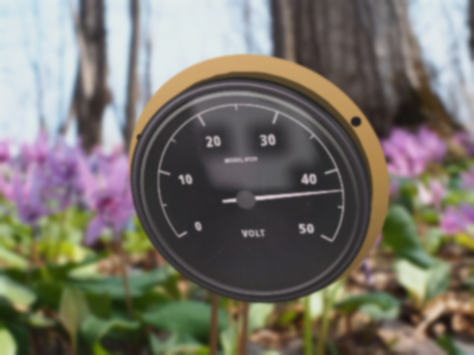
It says 42.5 V
